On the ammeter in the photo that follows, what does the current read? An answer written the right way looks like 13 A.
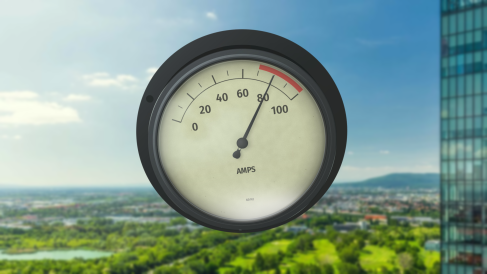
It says 80 A
